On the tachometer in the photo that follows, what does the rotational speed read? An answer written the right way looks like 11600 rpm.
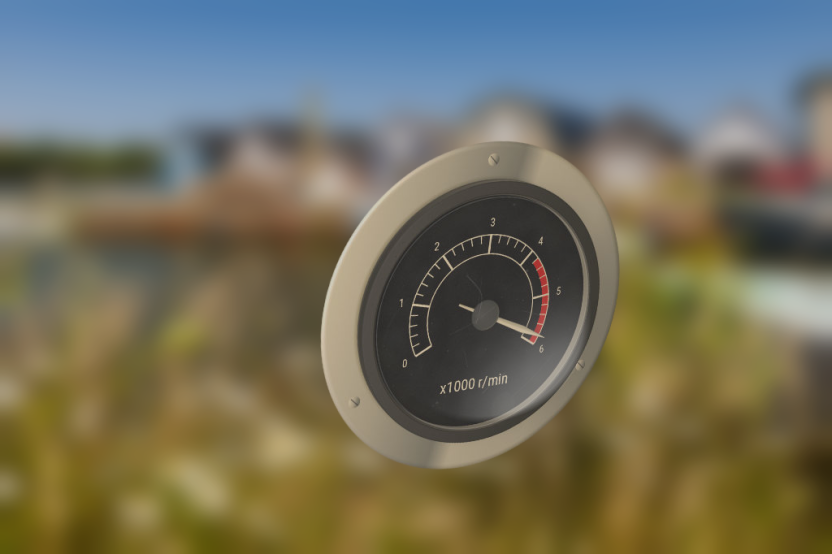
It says 5800 rpm
